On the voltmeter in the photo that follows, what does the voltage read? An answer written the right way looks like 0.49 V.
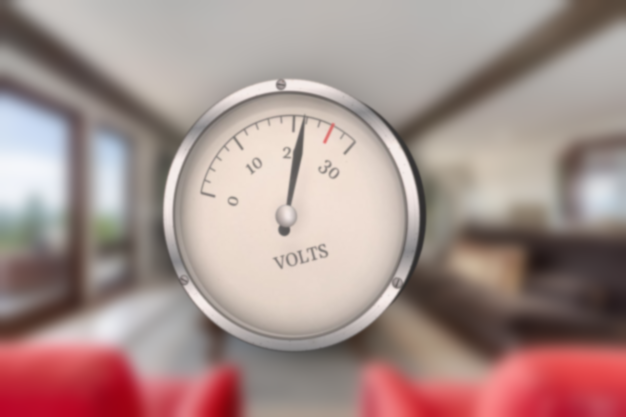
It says 22 V
